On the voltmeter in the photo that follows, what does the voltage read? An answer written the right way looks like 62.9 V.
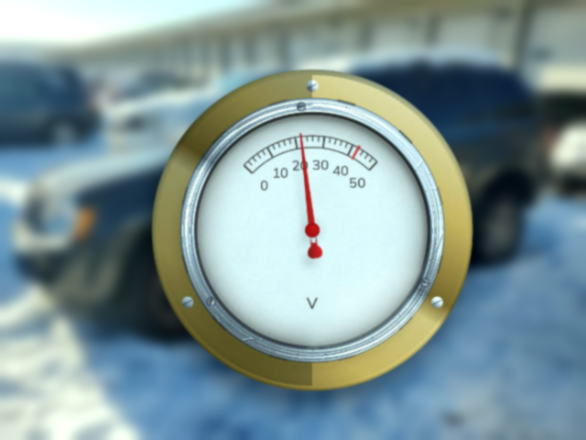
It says 22 V
